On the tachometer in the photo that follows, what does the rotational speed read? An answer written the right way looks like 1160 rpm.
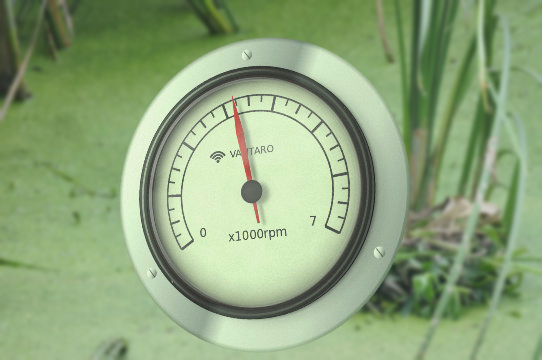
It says 3250 rpm
